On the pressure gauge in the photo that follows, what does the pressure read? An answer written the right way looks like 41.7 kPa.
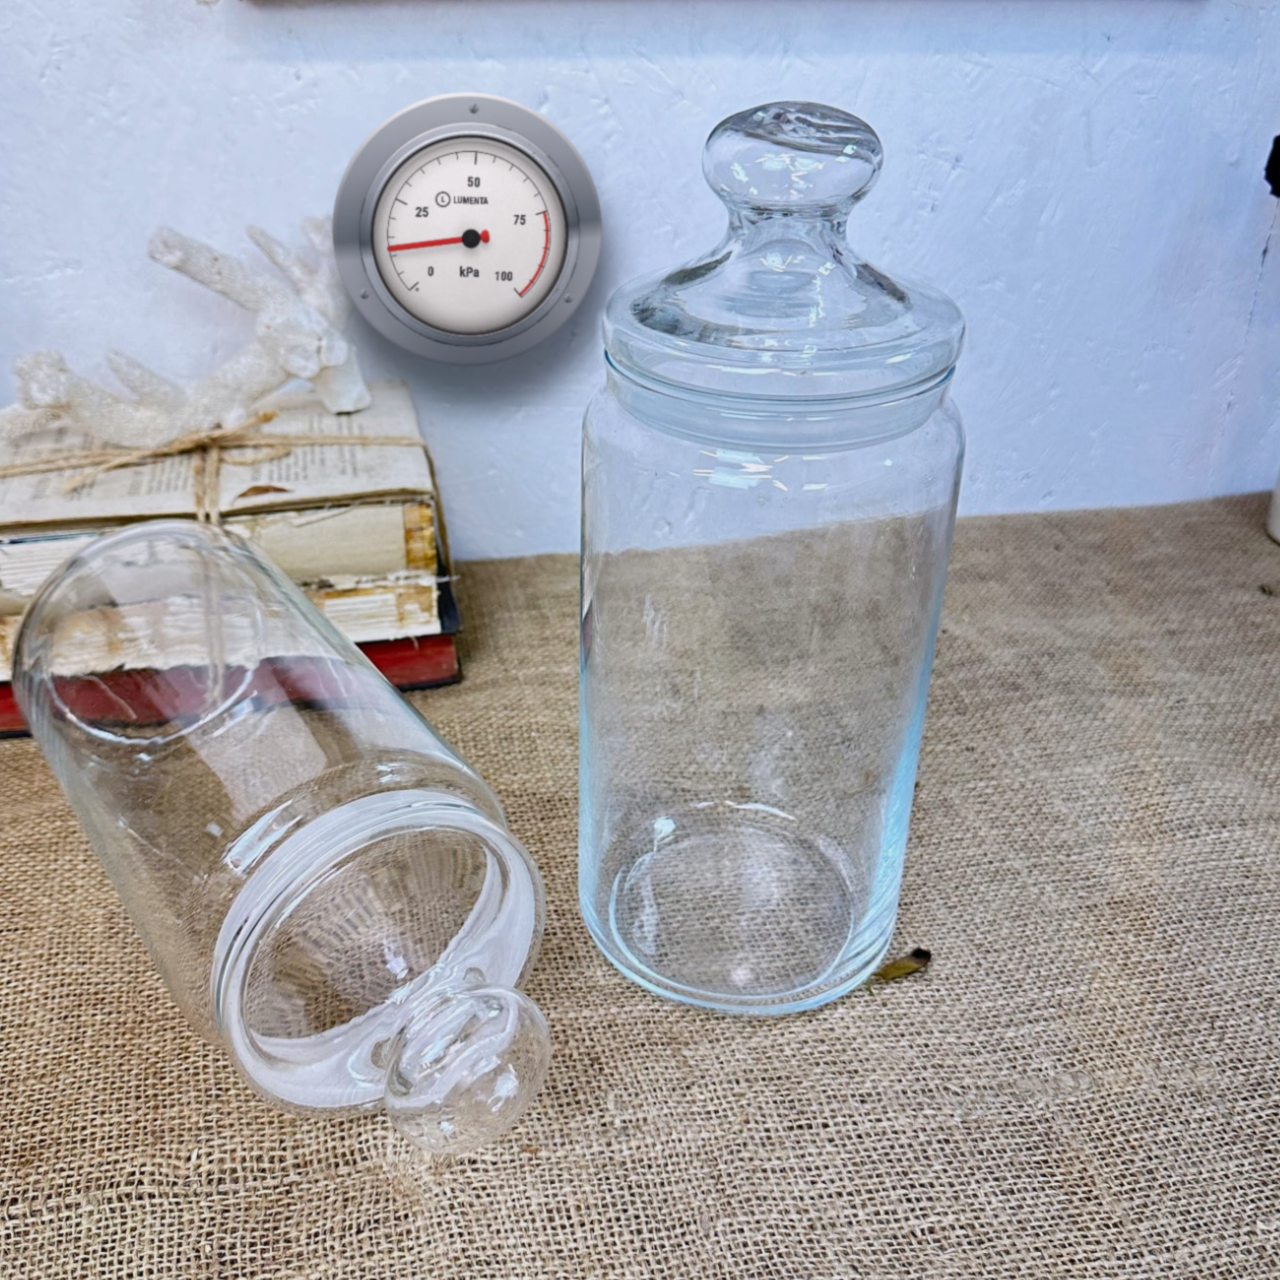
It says 12.5 kPa
